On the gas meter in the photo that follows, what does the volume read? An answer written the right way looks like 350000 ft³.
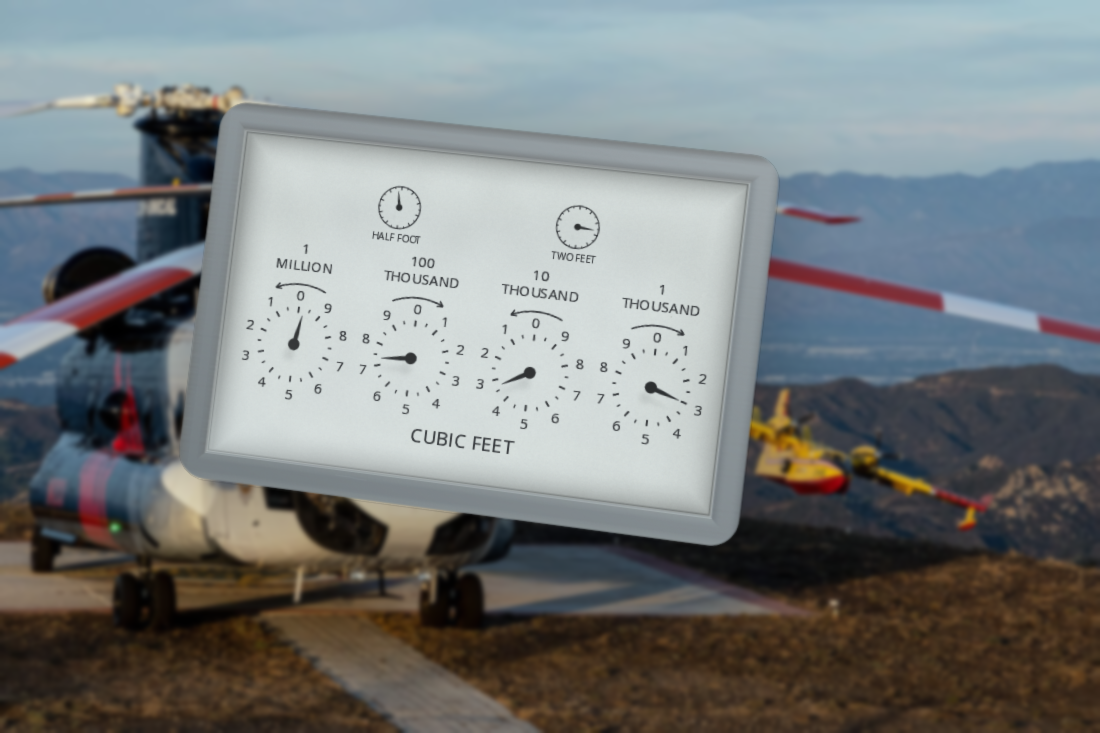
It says 973300 ft³
